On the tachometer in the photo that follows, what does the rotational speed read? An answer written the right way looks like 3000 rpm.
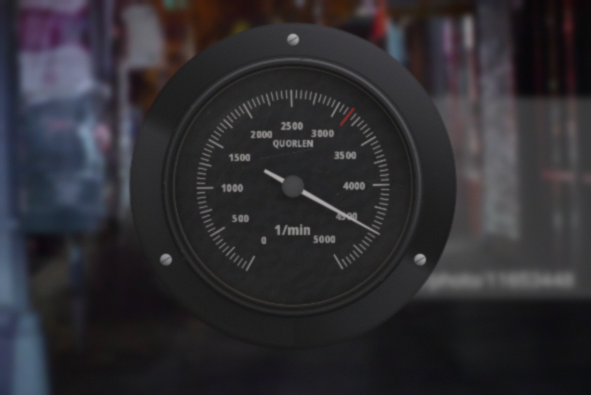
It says 4500 rpm
